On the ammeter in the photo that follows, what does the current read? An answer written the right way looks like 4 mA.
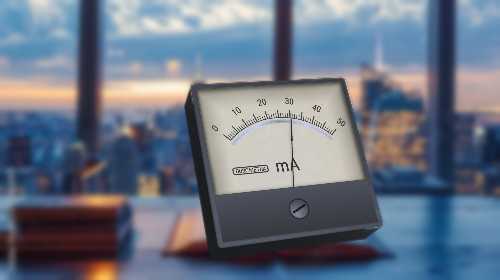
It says 30 mA
